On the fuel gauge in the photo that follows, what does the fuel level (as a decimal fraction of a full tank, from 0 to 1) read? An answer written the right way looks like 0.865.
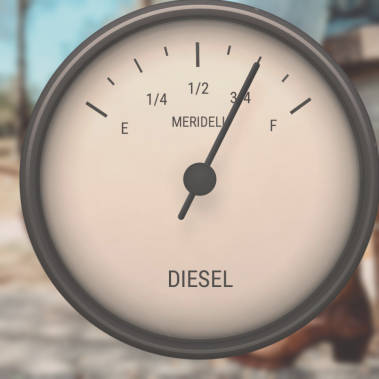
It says 0.75
